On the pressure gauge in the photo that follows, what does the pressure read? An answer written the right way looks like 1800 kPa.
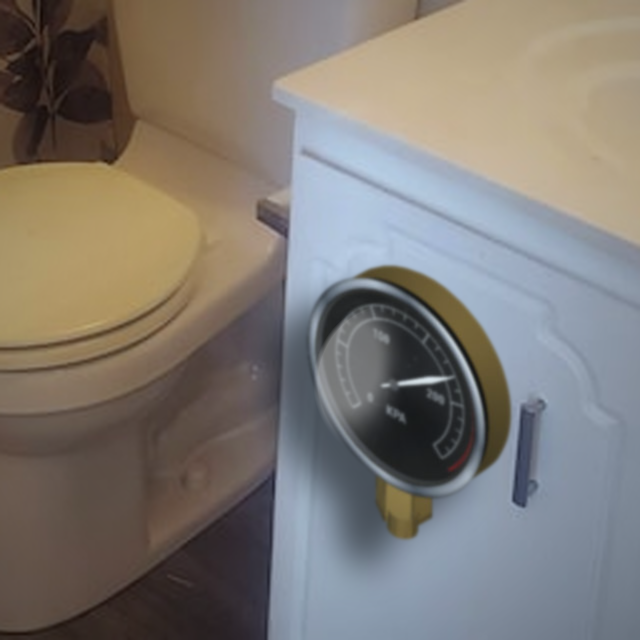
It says 180 kPa
